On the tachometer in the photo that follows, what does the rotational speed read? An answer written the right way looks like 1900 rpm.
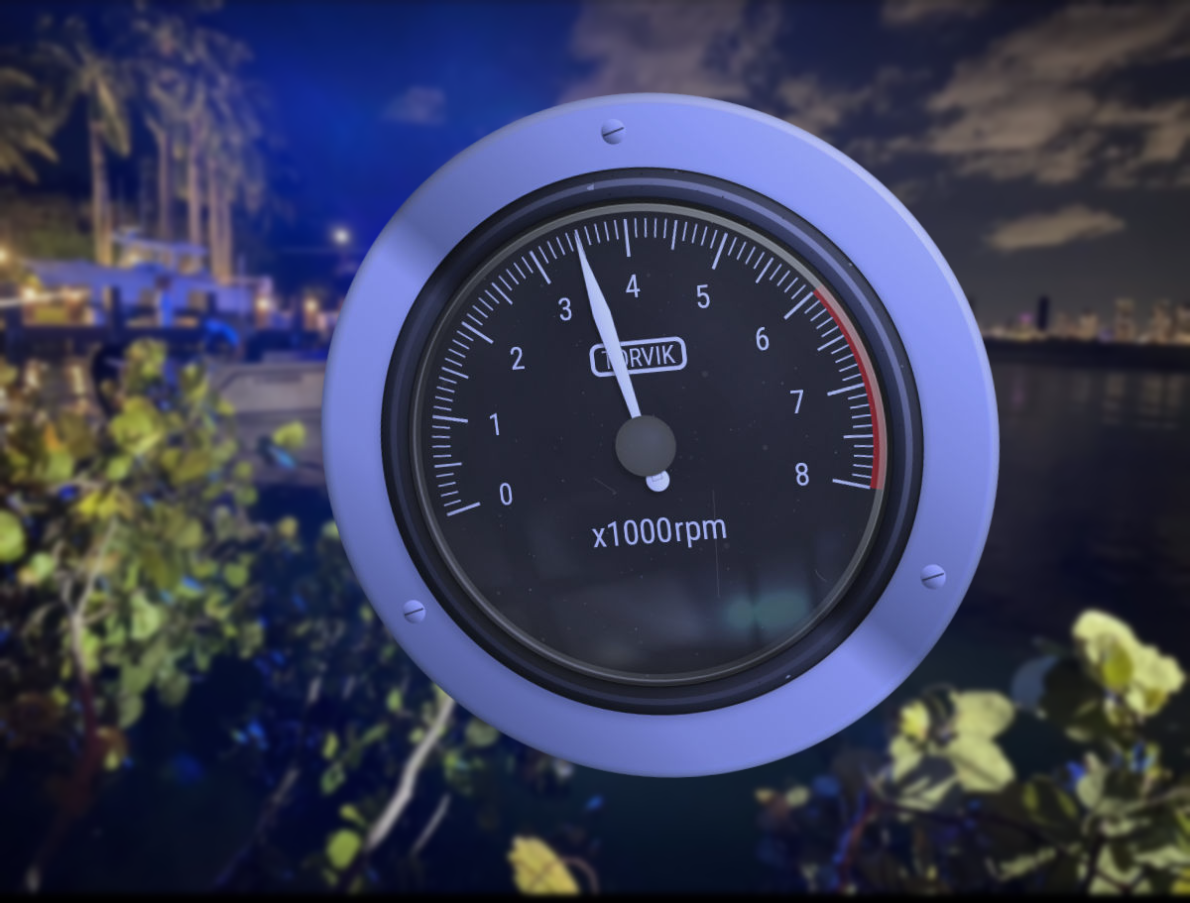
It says 3500 rpm
